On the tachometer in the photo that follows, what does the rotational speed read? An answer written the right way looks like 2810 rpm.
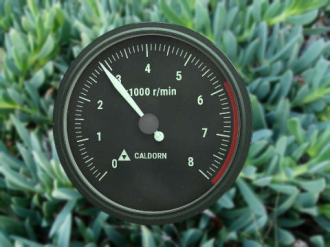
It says 2900 rpm
